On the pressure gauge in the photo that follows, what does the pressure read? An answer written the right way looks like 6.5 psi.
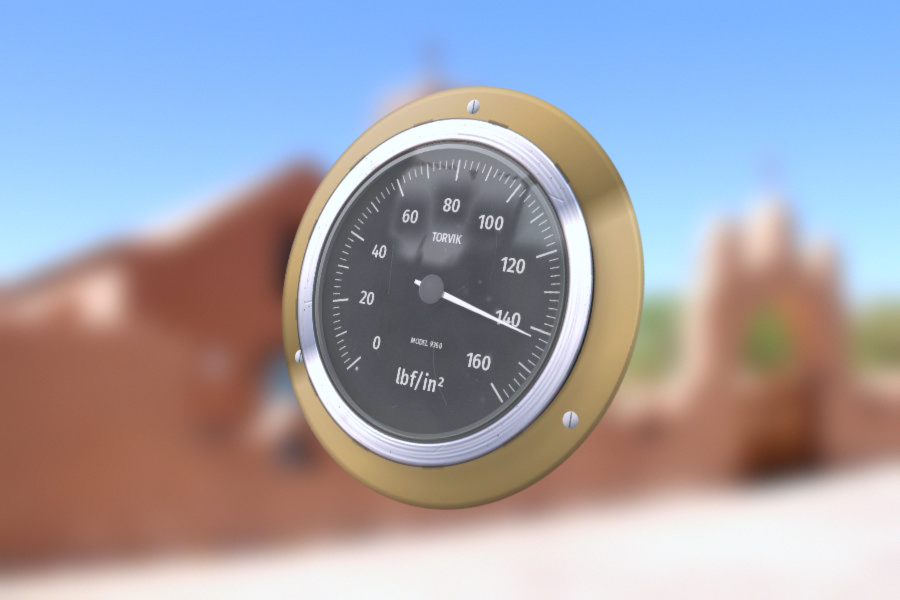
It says 142 psi
